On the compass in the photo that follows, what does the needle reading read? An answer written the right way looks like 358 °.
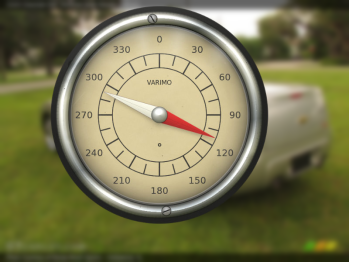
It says 112.5 °
